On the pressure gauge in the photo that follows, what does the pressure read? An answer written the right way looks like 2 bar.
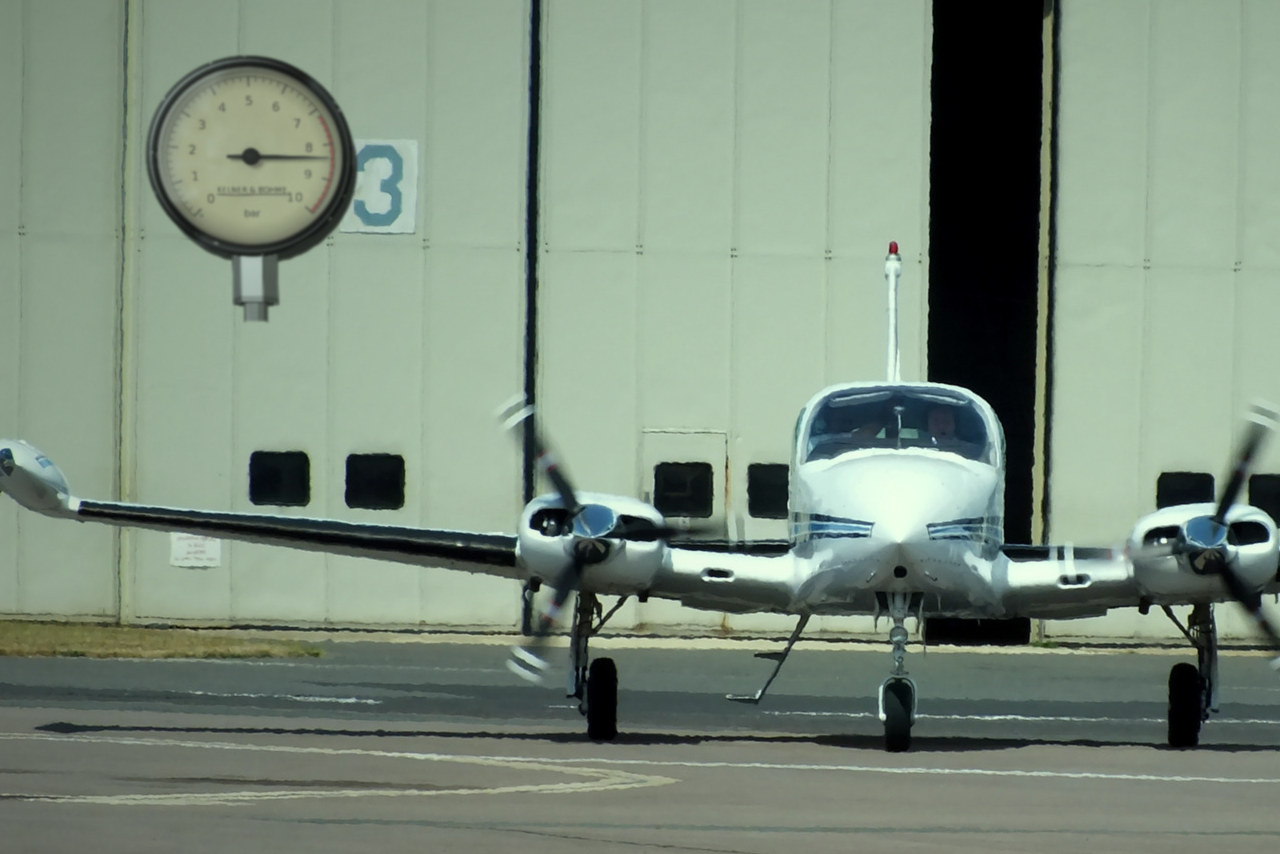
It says 8.4 bar
